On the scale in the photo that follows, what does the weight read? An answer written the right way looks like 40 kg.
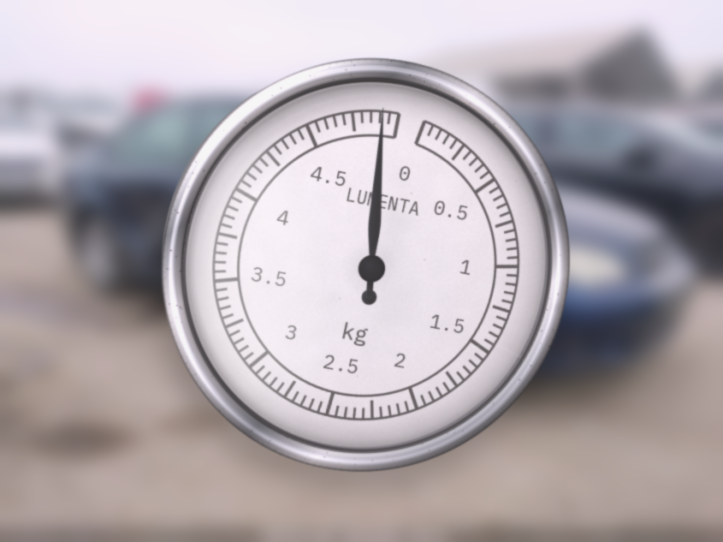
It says 4.9 kg
